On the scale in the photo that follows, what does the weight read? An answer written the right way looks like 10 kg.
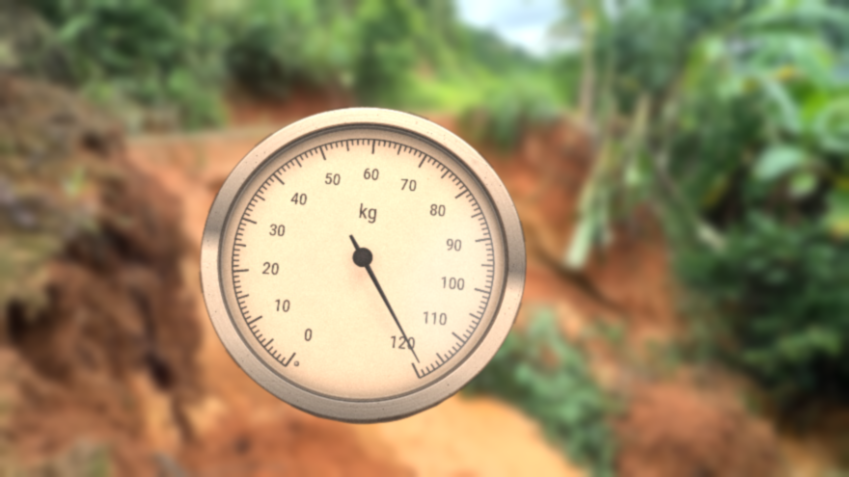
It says 119 kg
